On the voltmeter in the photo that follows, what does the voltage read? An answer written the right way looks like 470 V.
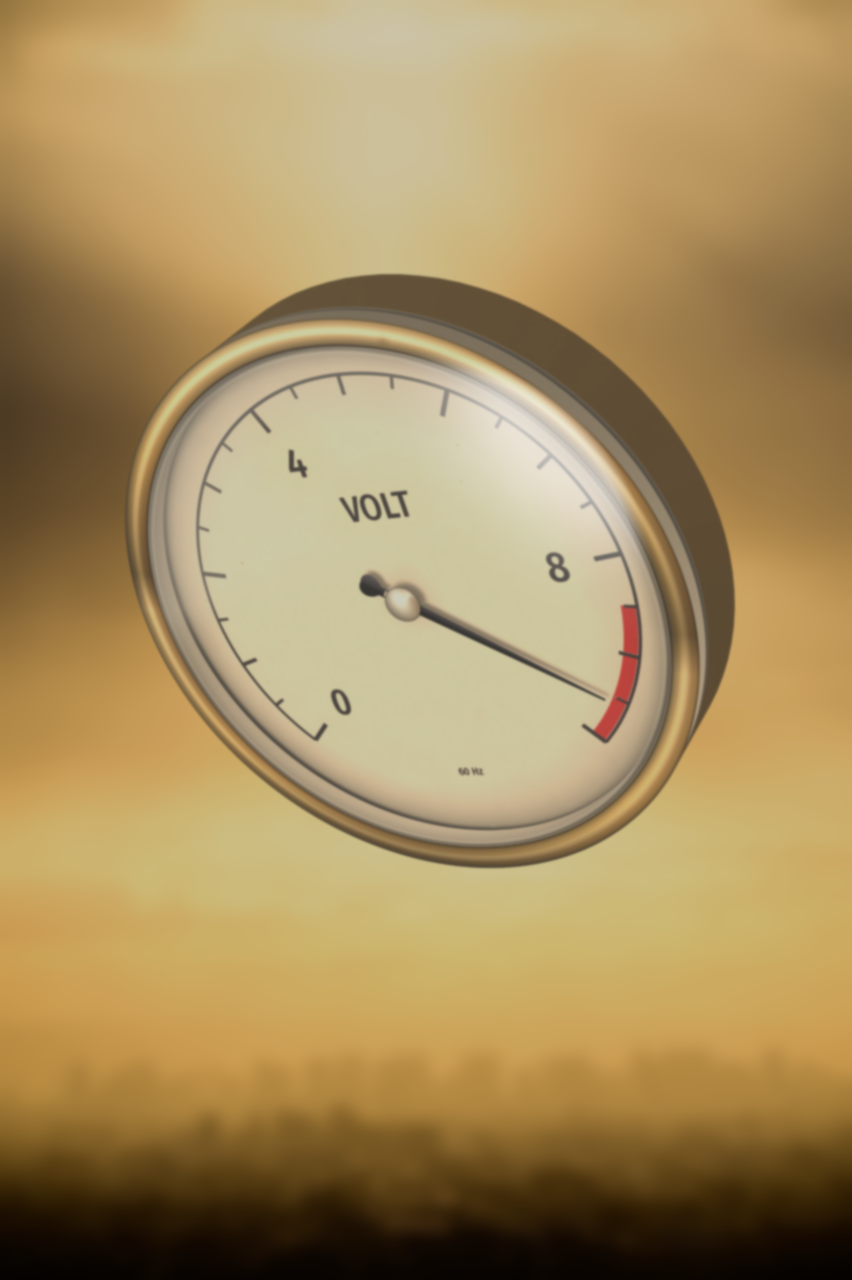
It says 9.5 V
